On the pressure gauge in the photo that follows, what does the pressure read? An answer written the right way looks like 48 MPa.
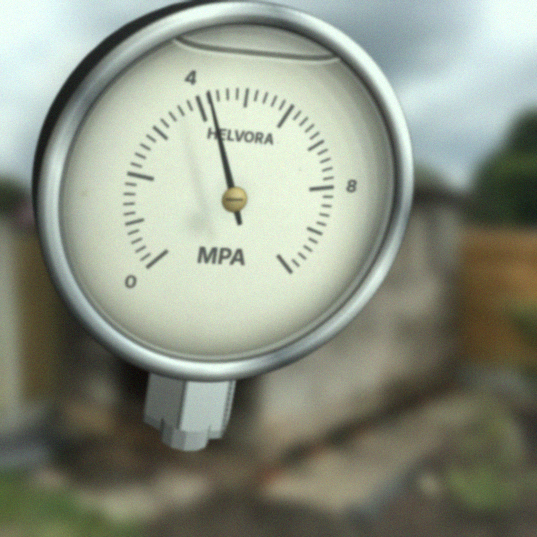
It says 4.2 MPa
